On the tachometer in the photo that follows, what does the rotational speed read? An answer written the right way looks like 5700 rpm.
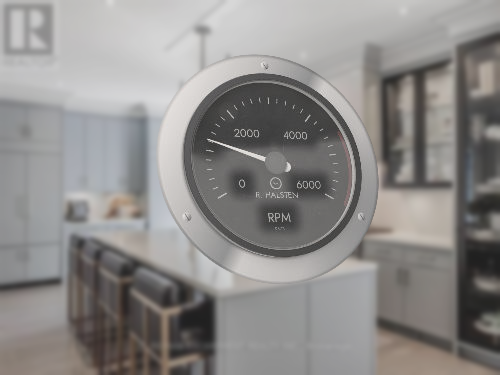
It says 1200 rpm
